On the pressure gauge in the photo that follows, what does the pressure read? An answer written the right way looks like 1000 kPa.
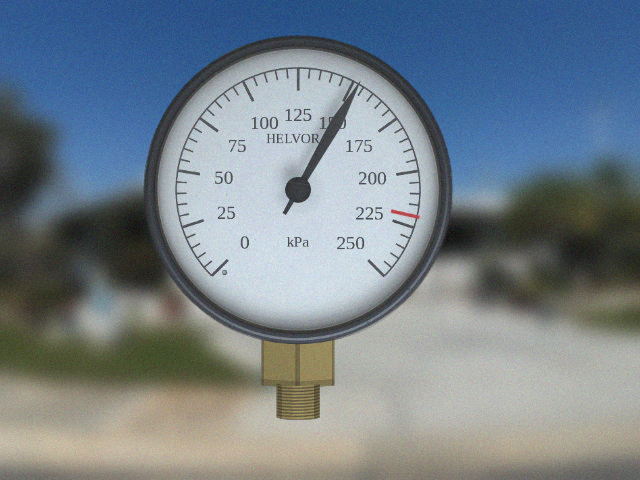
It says 152.5 kPa
